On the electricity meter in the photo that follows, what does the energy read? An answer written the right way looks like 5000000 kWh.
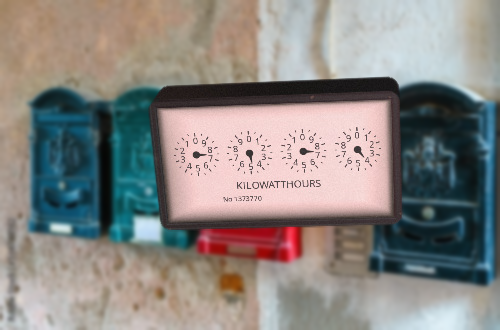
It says 7474 kWh
